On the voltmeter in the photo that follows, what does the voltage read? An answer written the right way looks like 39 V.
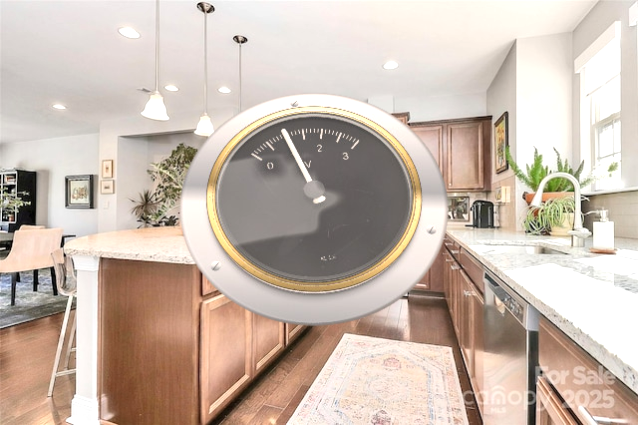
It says 1 V
